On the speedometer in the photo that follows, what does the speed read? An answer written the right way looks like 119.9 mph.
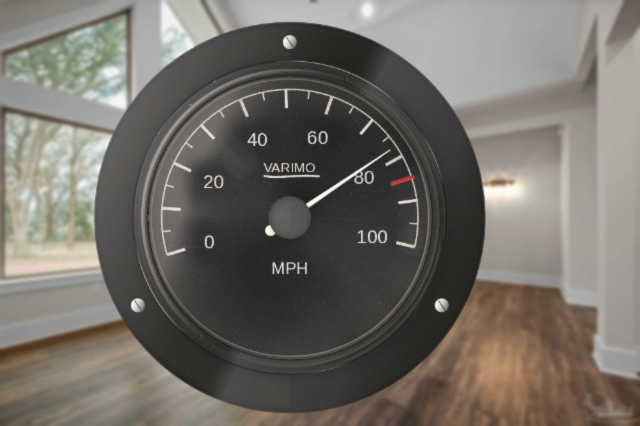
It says 77.5 mph
